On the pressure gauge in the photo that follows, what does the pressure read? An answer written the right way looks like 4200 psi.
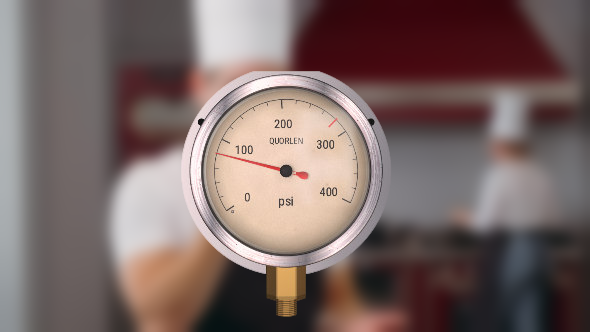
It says 80 psi
